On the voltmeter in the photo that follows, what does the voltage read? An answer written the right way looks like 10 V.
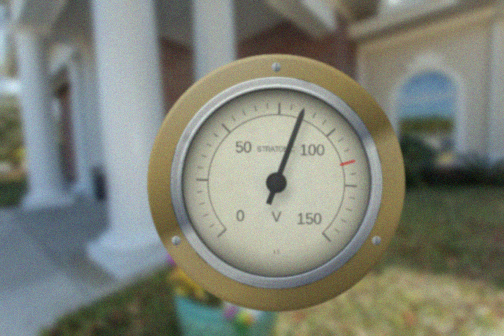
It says 85 V
